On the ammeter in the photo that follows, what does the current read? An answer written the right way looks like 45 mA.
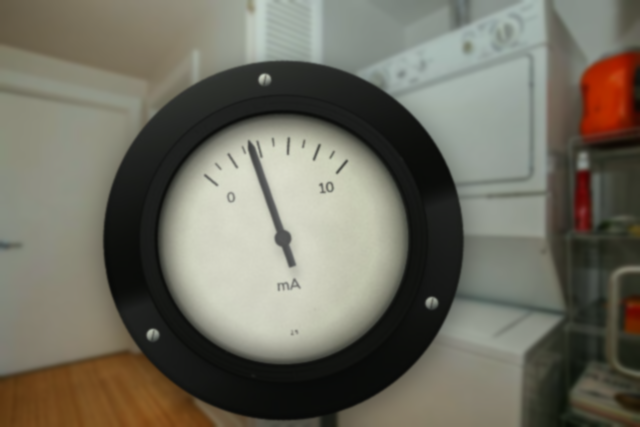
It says 3.5 mA
